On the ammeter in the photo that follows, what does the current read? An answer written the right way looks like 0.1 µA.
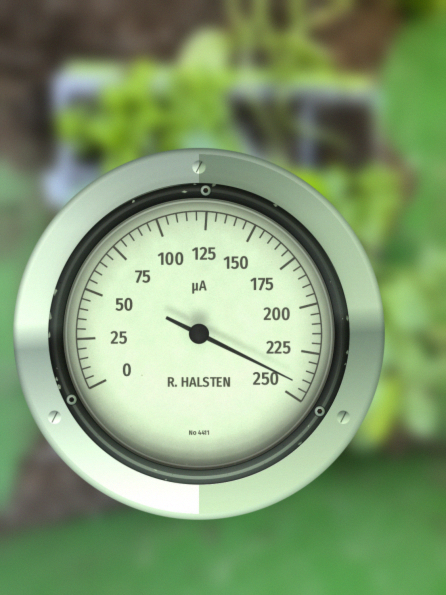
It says 242.5 µA
